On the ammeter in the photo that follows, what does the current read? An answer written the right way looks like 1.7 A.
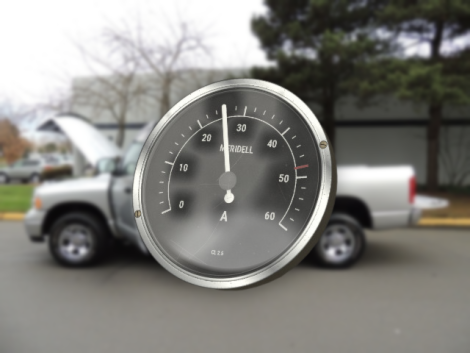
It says 26 A
